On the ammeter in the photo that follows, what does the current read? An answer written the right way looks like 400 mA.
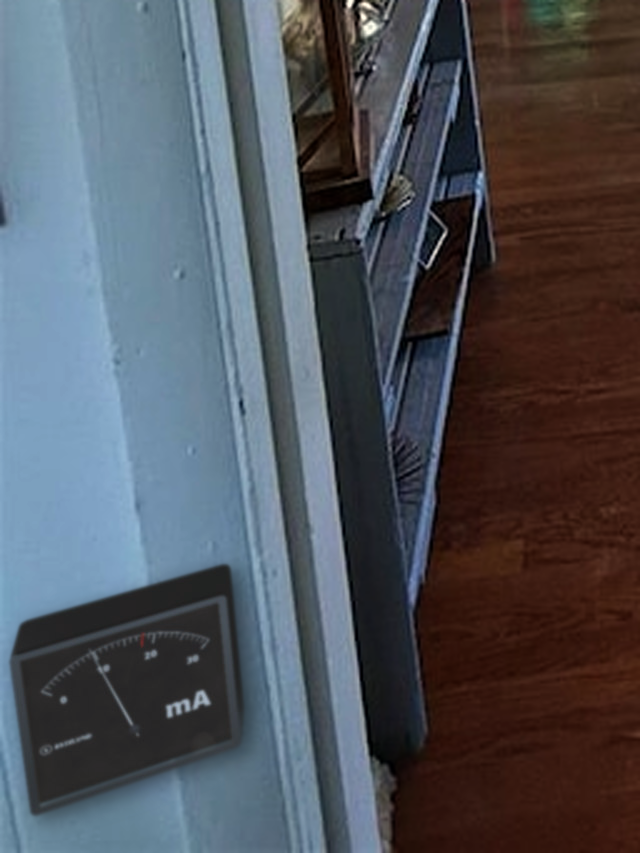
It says 10 mA
